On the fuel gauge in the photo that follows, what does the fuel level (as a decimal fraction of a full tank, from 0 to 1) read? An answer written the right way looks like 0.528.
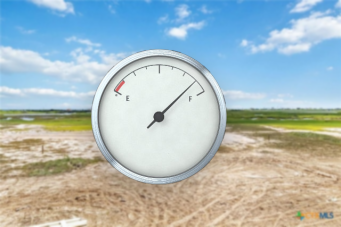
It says 0.875
